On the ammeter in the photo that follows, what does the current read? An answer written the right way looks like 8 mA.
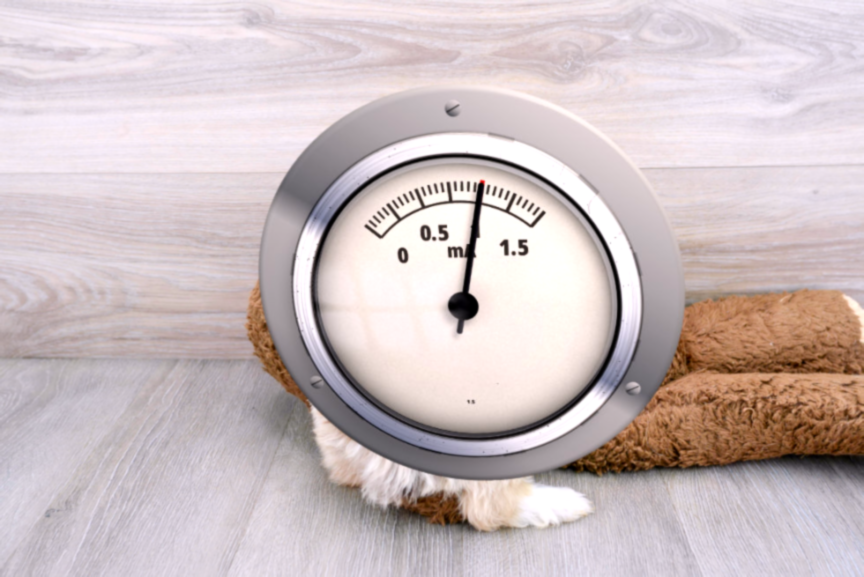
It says 1 mA
